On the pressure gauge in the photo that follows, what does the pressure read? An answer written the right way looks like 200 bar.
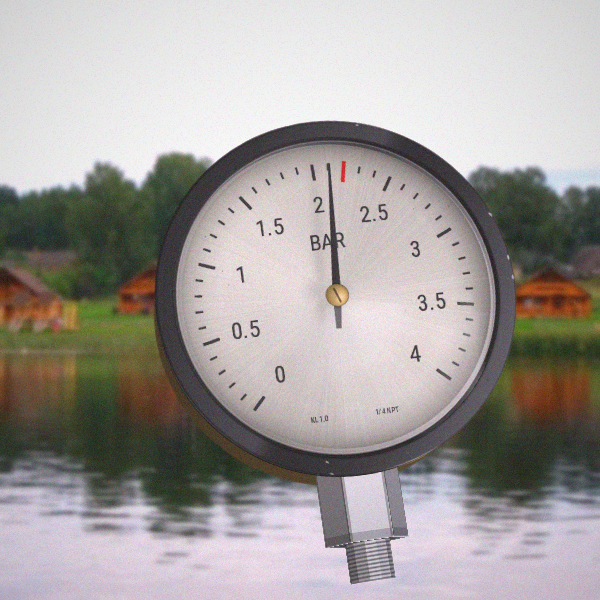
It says 2.1 bar
